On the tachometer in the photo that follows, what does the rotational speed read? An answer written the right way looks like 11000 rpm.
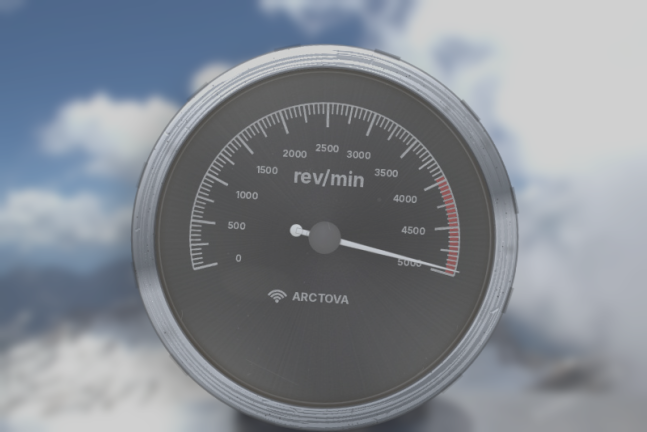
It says 4950 rpm
